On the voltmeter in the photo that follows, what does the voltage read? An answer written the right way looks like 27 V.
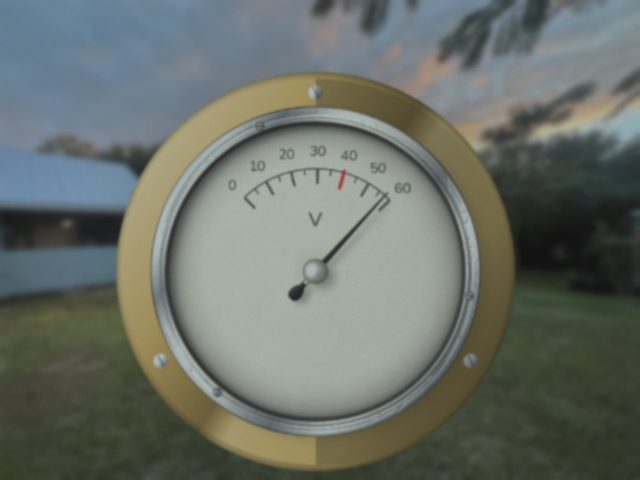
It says 57.5 V
